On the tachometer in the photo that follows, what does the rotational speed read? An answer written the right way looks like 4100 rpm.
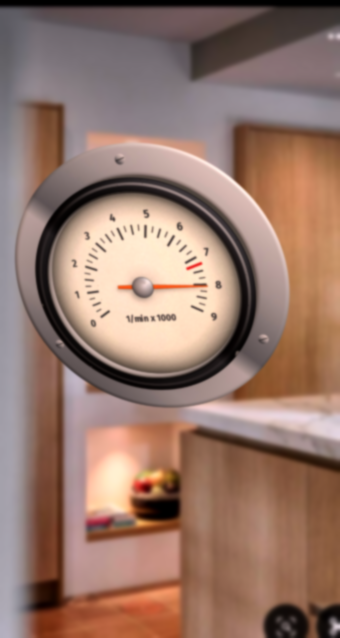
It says 8000 rpm
